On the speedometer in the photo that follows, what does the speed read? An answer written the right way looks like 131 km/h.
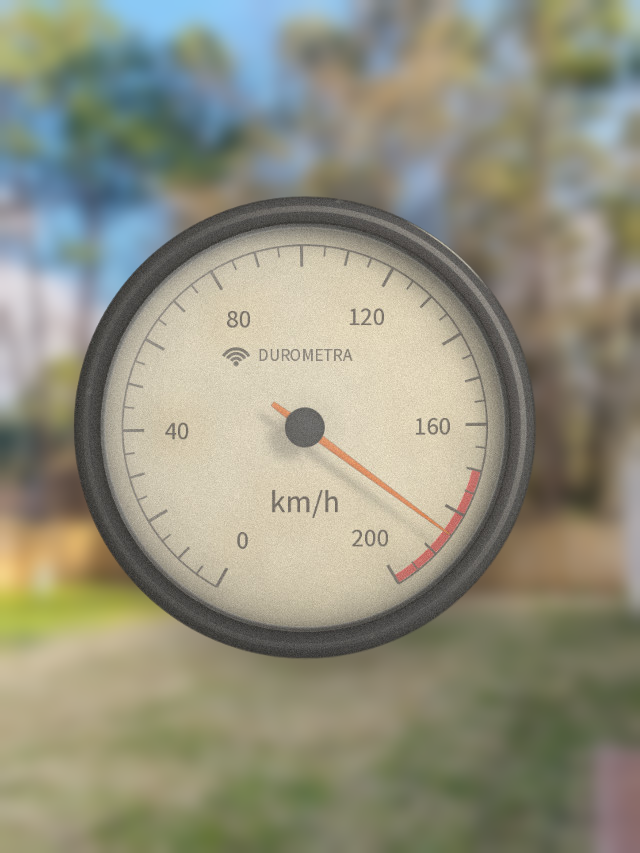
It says 185 km/h
